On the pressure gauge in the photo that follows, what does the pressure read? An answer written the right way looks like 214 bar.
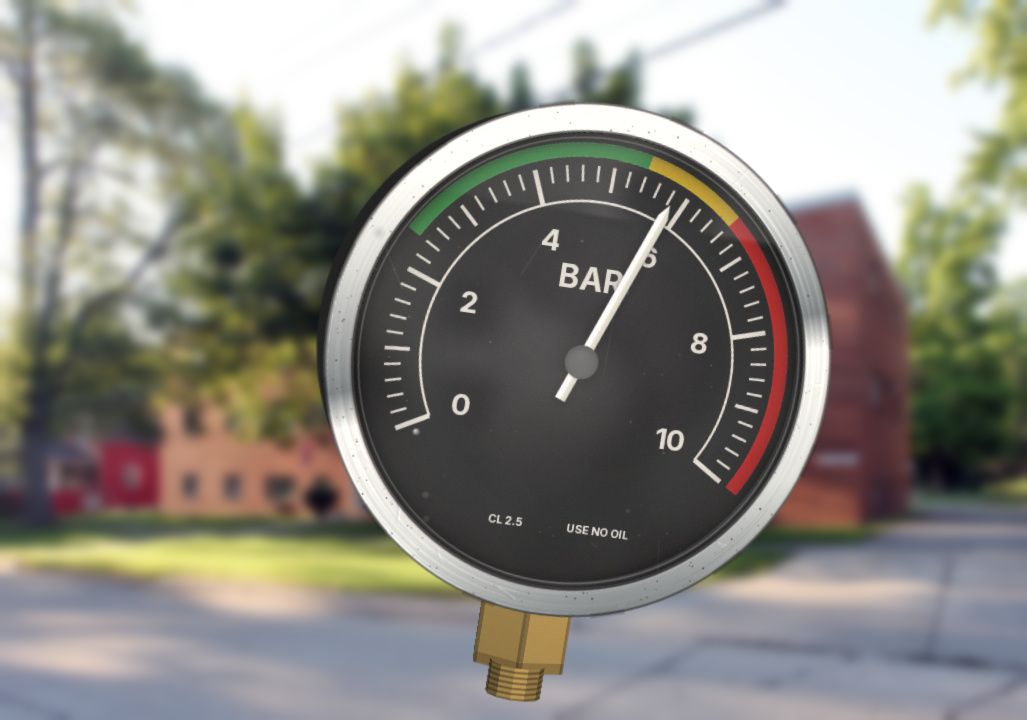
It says 5.8 bar
